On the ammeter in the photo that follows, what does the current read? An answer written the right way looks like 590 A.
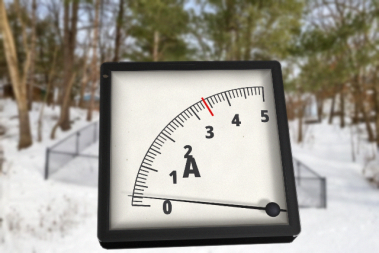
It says 0.2 A
